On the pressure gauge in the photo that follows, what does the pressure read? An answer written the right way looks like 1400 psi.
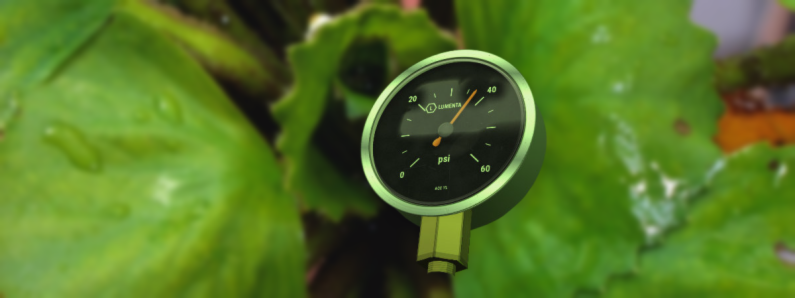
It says 37.5 psi
